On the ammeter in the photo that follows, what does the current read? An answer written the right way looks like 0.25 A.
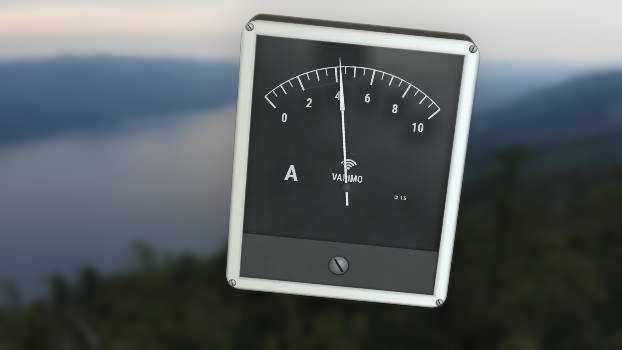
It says 4.25 A
